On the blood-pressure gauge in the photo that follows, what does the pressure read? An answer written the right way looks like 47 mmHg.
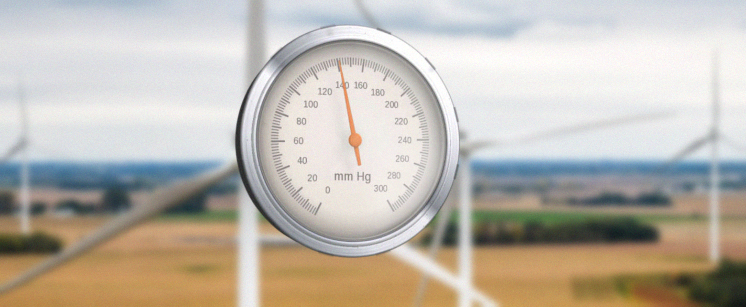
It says 140 mmHg
